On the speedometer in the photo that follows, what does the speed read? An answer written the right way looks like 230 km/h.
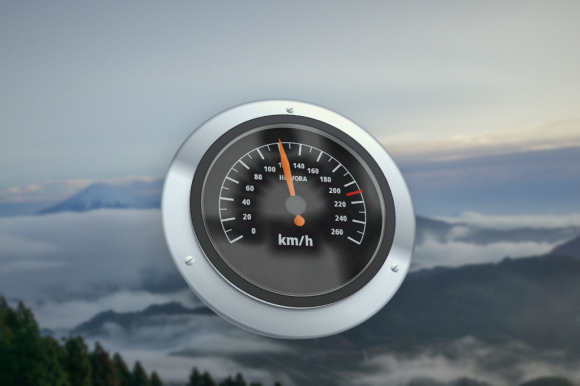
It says 120 km/h
